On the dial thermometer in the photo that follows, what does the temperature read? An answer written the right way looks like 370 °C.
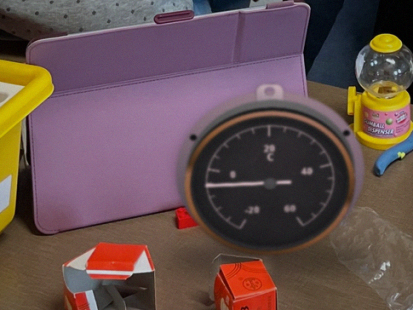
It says -4 °C
